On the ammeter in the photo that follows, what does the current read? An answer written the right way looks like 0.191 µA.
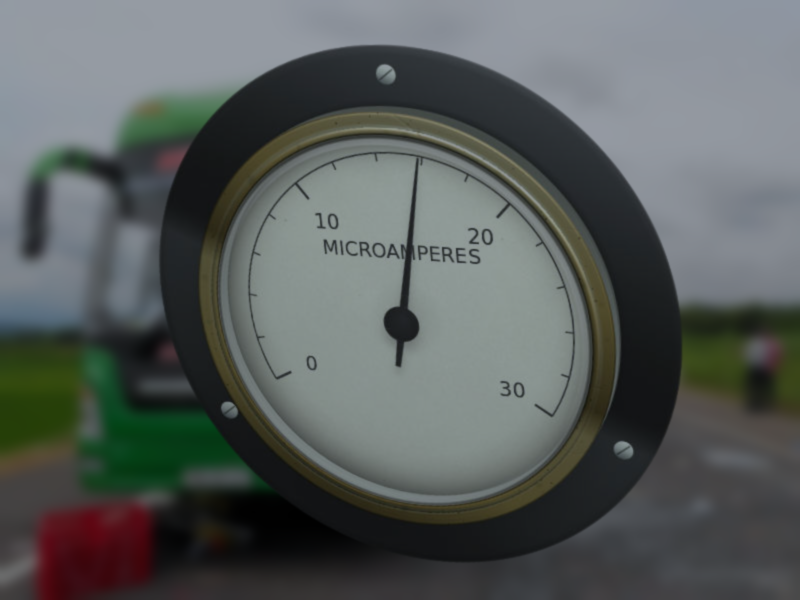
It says 16 µA
